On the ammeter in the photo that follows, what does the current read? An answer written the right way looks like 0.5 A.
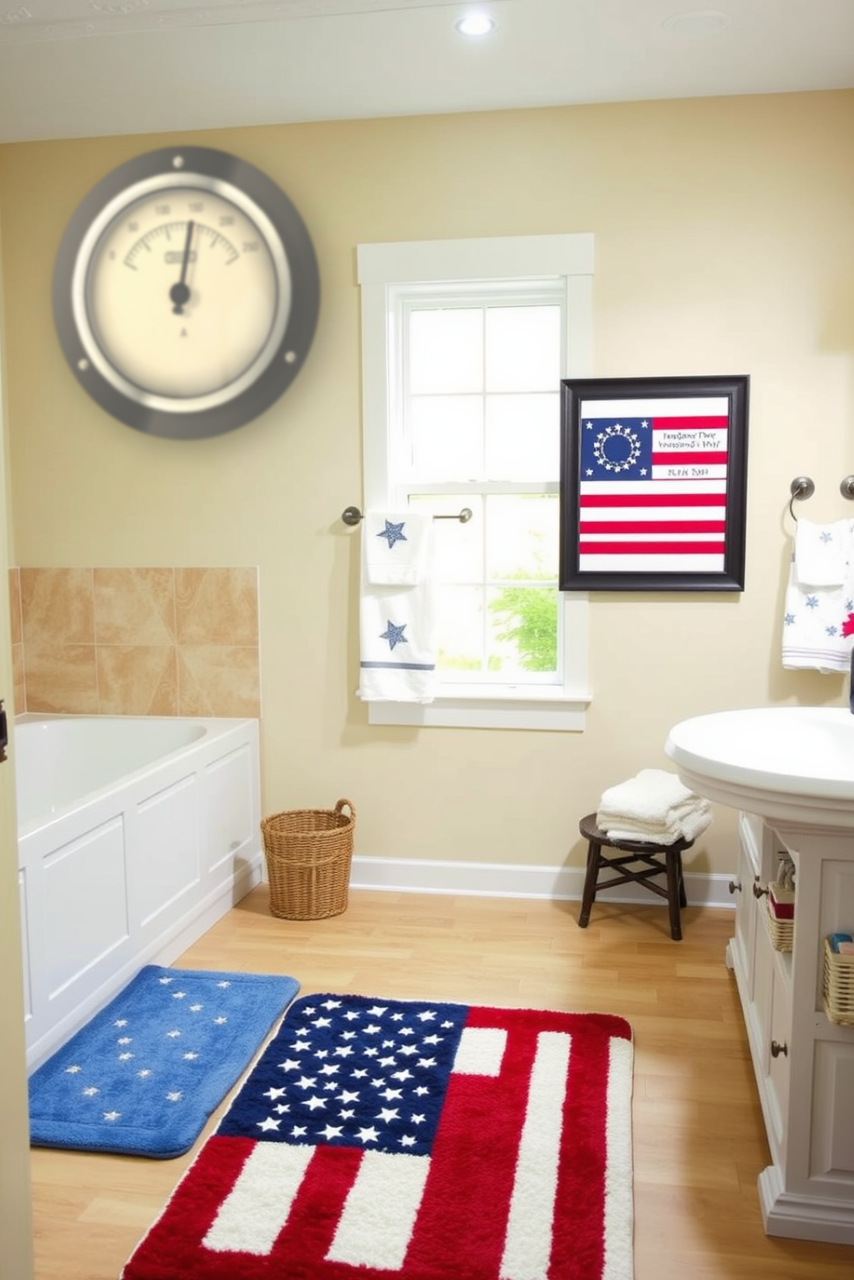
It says 150 A
